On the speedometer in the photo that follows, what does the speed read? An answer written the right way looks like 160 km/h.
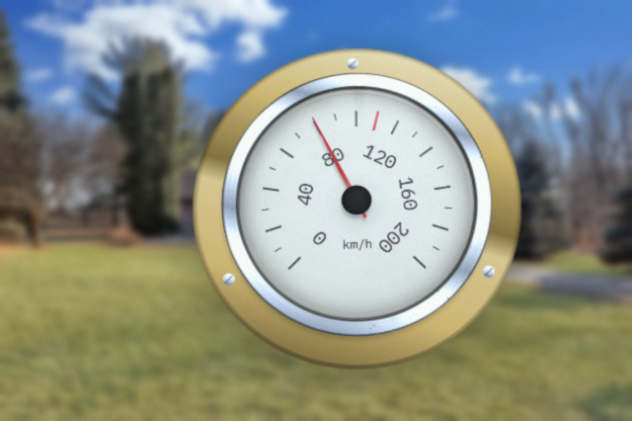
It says 80 km/h
